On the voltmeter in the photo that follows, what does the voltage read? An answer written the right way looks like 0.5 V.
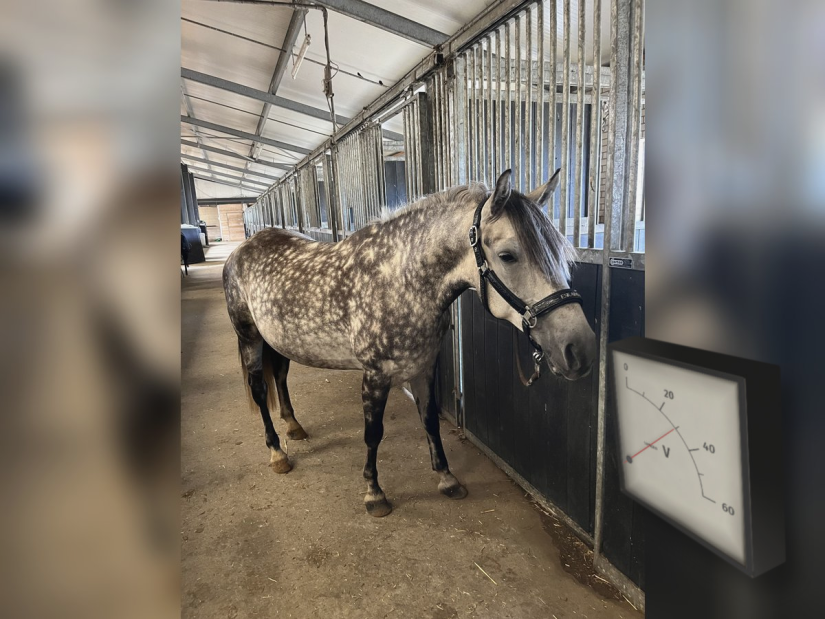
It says 30 V
